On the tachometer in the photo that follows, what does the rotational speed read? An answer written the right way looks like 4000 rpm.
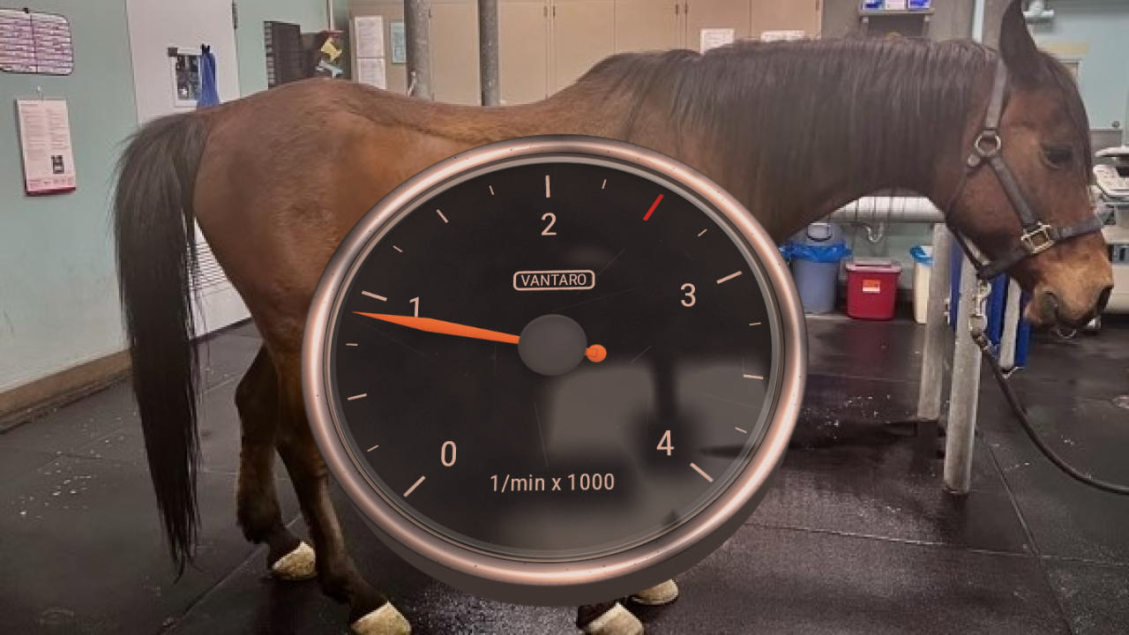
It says 875 rpm
